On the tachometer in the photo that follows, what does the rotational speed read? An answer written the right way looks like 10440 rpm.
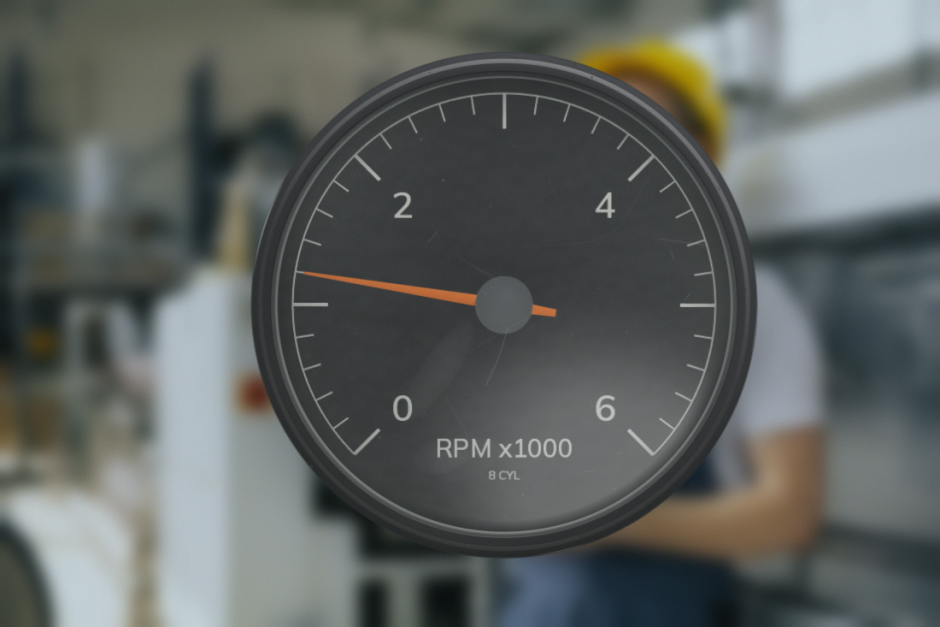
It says 1200 rpm
